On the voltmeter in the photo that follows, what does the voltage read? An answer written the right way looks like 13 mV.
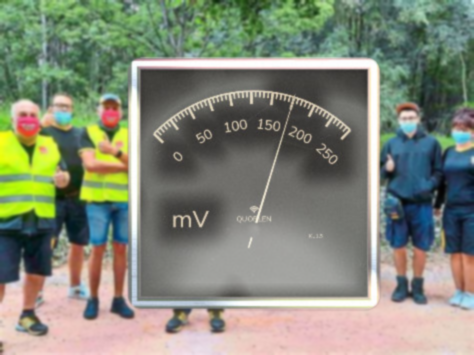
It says 175 mV
